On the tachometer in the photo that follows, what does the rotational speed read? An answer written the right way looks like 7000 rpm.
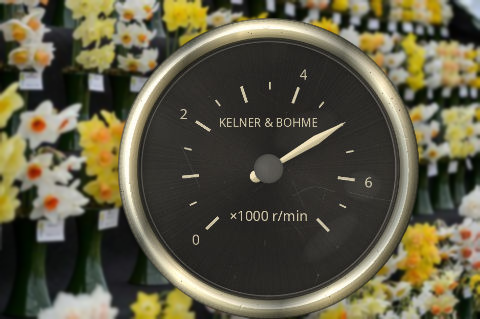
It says 5000 rpm
